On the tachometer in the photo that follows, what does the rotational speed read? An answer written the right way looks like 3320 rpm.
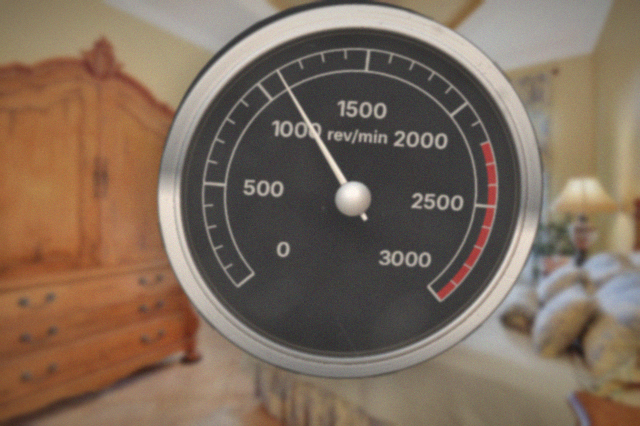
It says 1100 rpm
